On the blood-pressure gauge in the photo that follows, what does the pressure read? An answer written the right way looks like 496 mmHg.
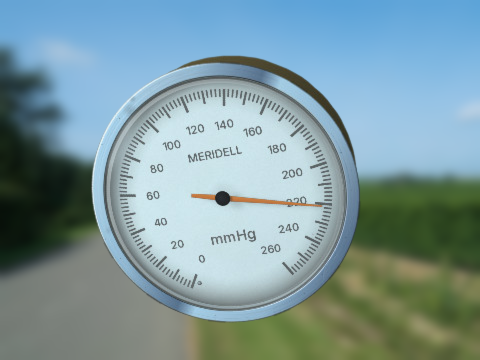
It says 220 mmHg
